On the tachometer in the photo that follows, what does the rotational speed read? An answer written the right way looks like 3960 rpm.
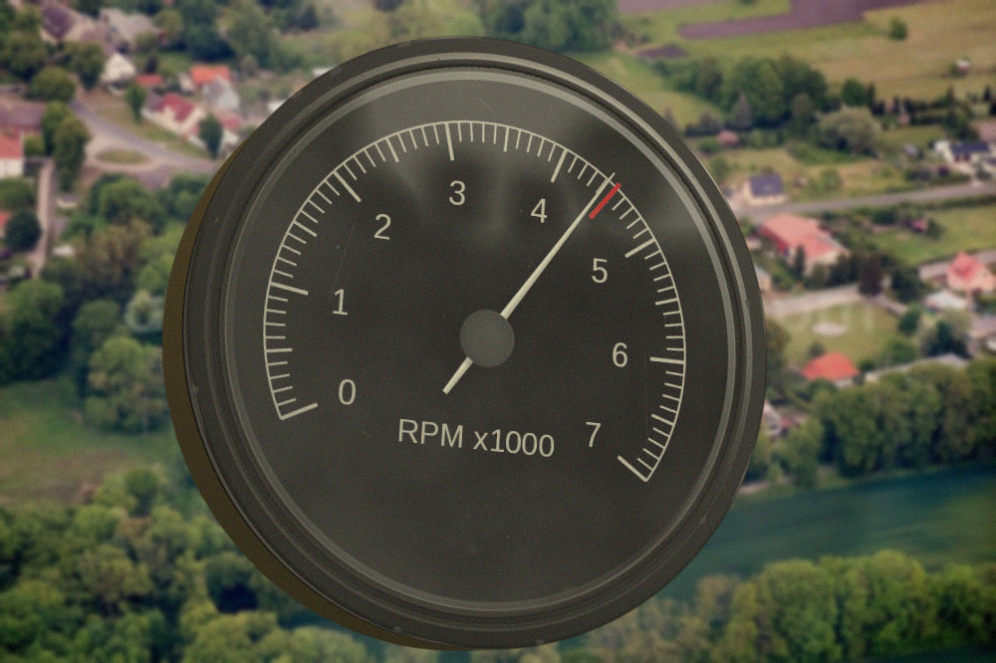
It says 4400 rpm
